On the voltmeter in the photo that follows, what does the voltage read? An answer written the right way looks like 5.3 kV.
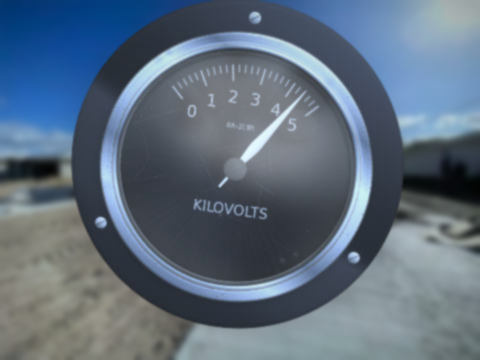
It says 4.4 kV
